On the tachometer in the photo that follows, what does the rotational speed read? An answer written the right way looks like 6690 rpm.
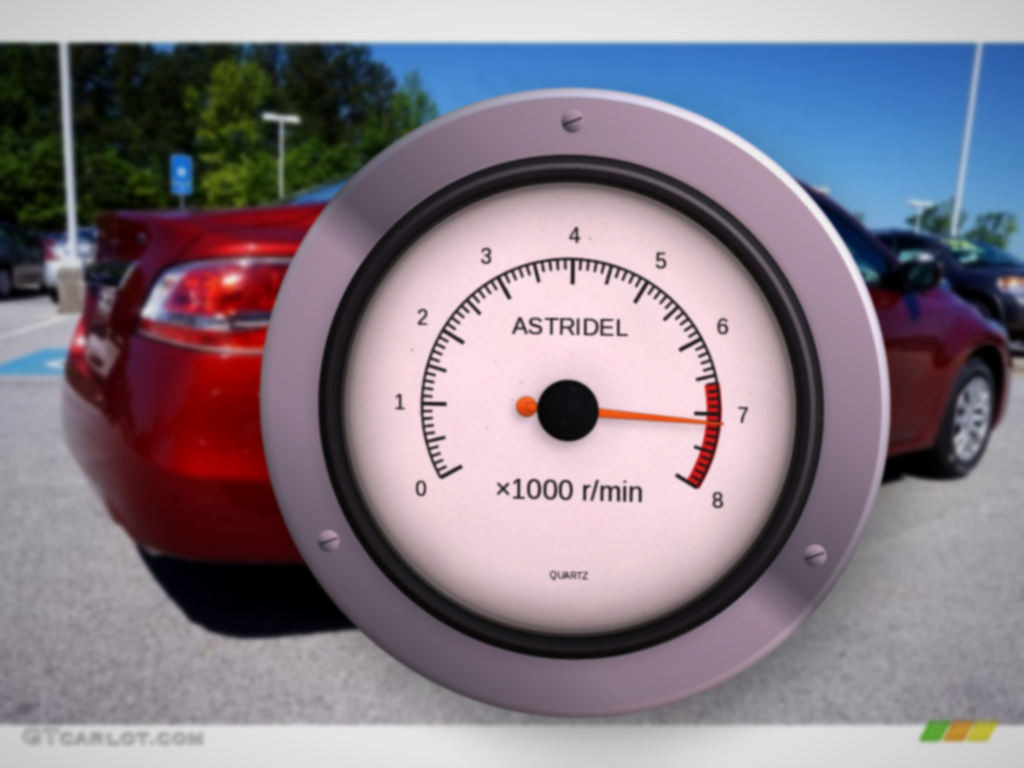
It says 7100 rpm
